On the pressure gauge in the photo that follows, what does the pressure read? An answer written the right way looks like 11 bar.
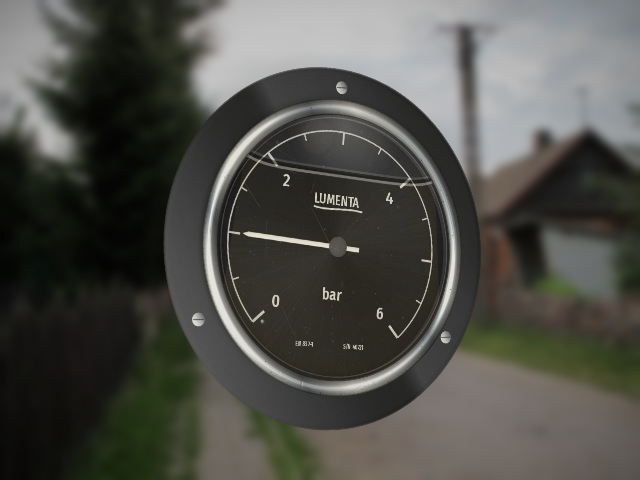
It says 1 bar
